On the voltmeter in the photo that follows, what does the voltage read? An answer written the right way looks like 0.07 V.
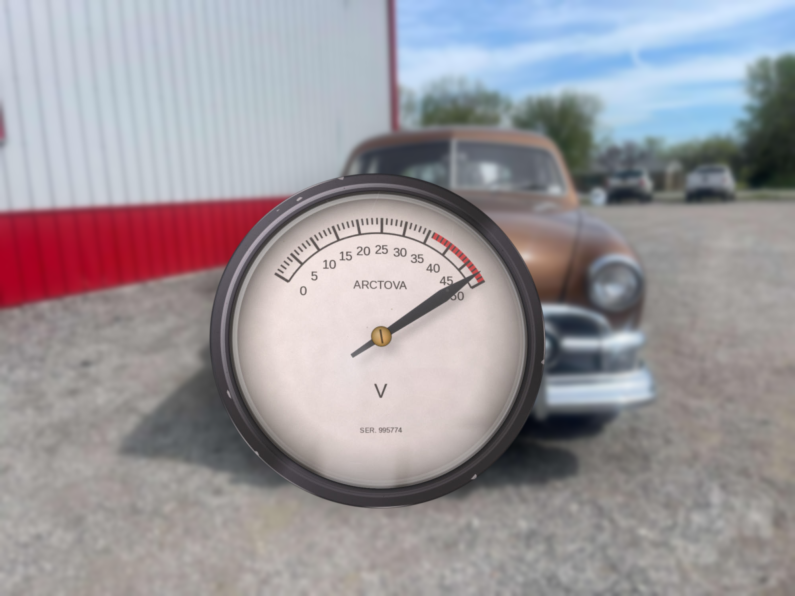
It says 48 V
